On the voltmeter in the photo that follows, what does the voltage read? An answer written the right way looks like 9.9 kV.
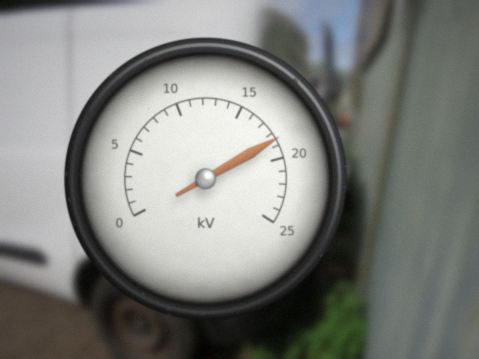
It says 18.5 kV
